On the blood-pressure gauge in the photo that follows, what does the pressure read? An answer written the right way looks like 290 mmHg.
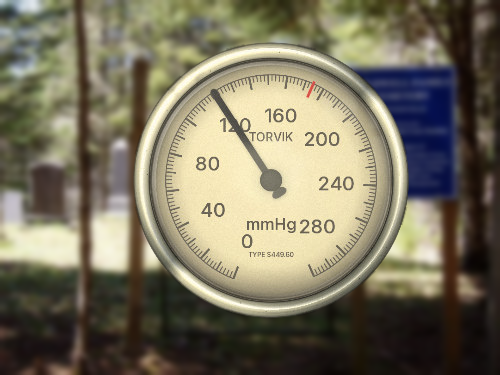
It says 120 mmHg
